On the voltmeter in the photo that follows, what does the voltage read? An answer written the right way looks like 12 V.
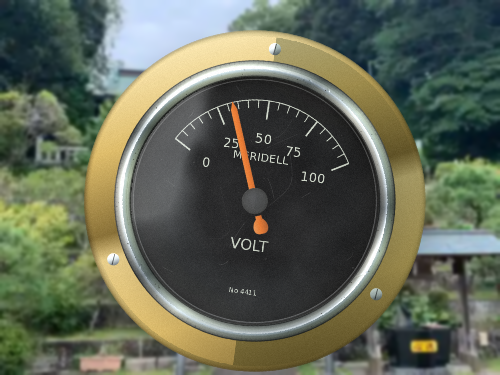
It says 32.5 V
